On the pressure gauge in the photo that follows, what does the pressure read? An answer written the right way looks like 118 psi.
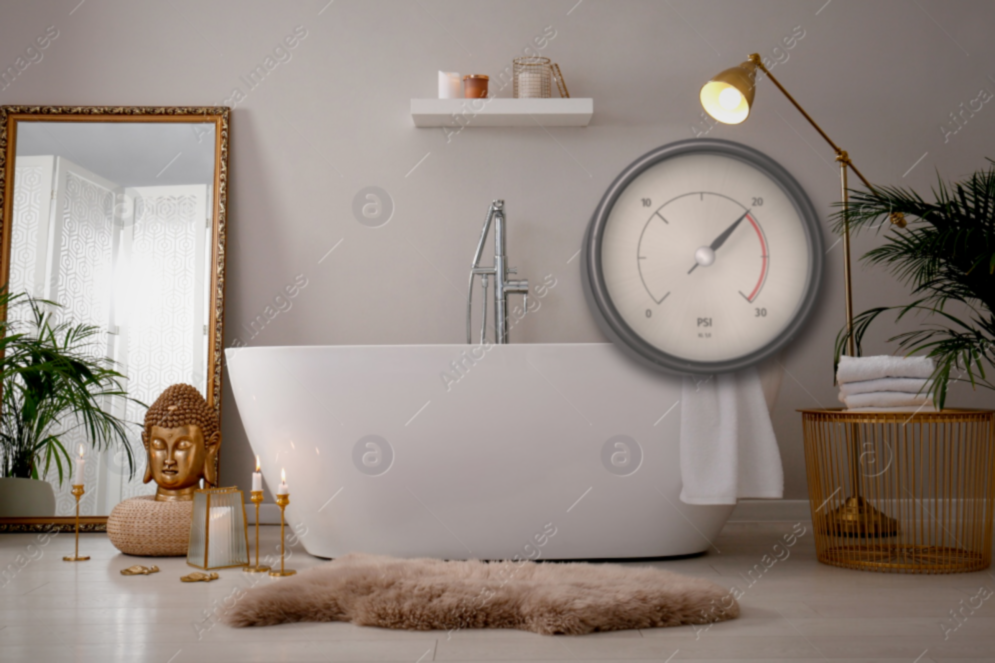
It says 20 psi
